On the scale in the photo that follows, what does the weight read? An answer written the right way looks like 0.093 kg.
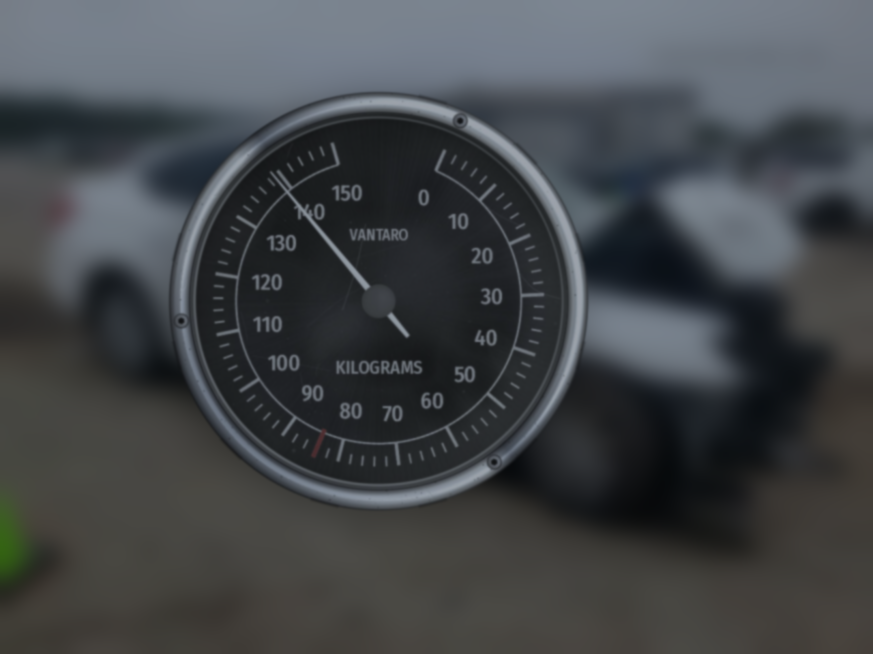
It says 139 kg
